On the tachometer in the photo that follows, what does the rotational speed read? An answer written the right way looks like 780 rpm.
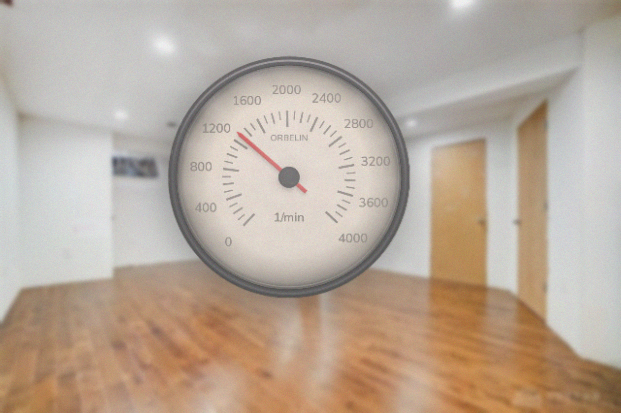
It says 1300 rpm
